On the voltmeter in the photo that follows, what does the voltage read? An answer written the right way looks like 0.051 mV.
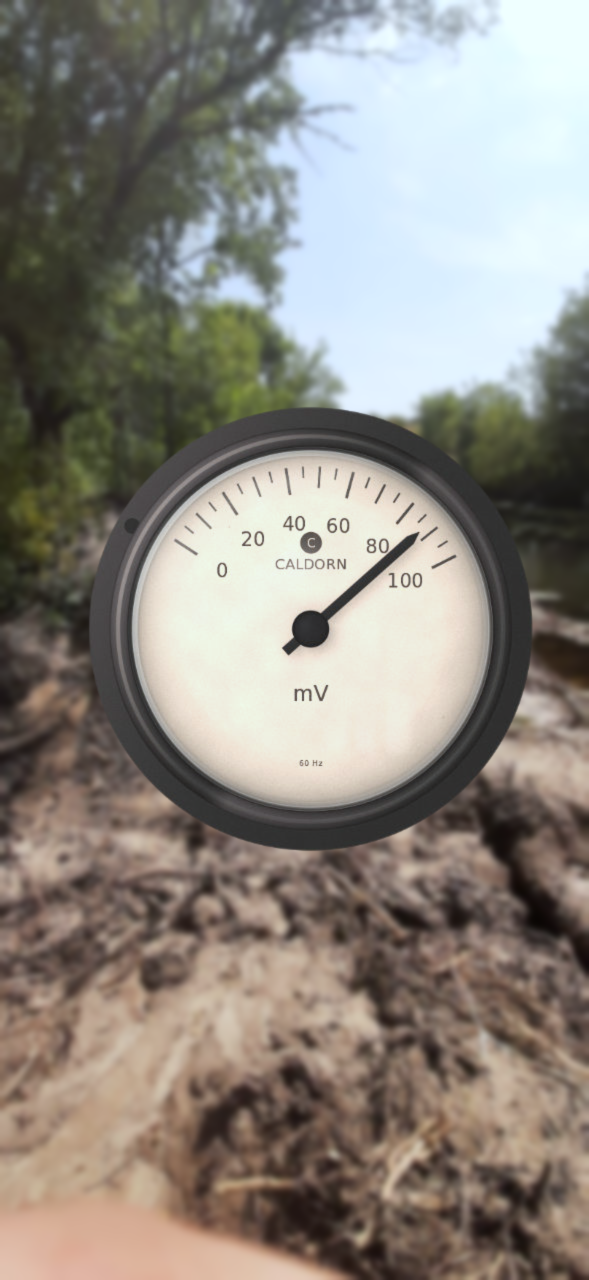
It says 87.5 mV
